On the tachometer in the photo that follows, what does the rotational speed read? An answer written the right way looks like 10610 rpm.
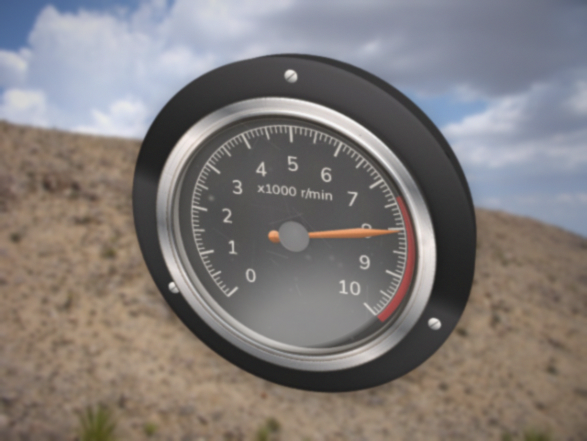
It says 8000 rpm
